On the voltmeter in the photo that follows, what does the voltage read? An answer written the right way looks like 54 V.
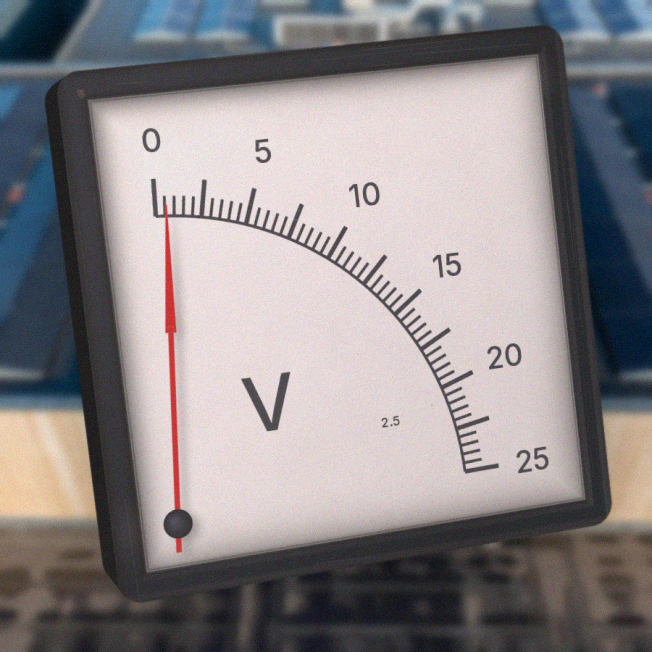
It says 0.5 V
